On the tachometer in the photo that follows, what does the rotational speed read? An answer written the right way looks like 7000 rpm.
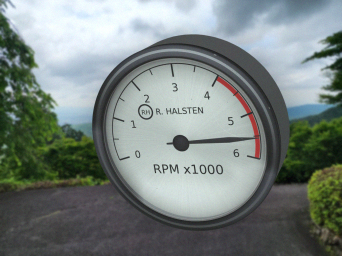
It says 5500 rpm
